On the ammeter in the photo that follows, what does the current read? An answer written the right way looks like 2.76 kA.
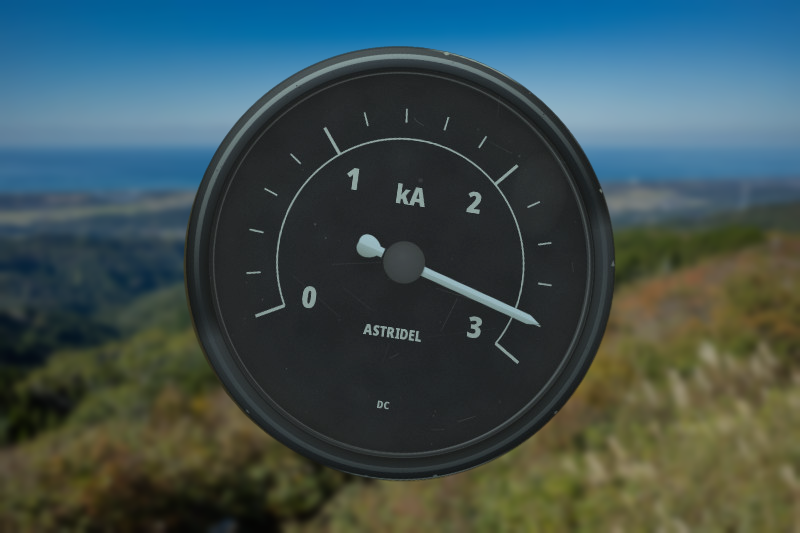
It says 2.8 kA
